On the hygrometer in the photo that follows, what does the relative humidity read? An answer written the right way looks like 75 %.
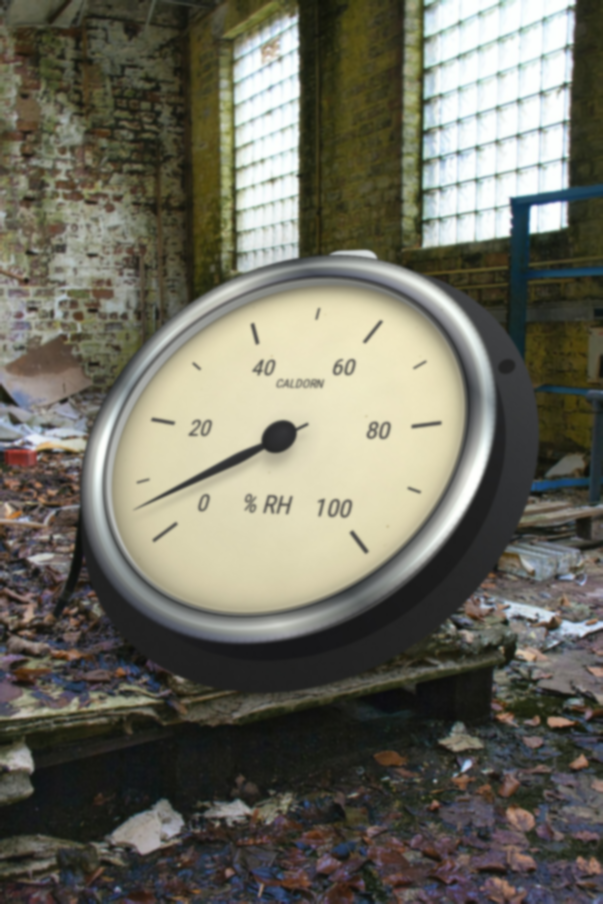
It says 5 %
